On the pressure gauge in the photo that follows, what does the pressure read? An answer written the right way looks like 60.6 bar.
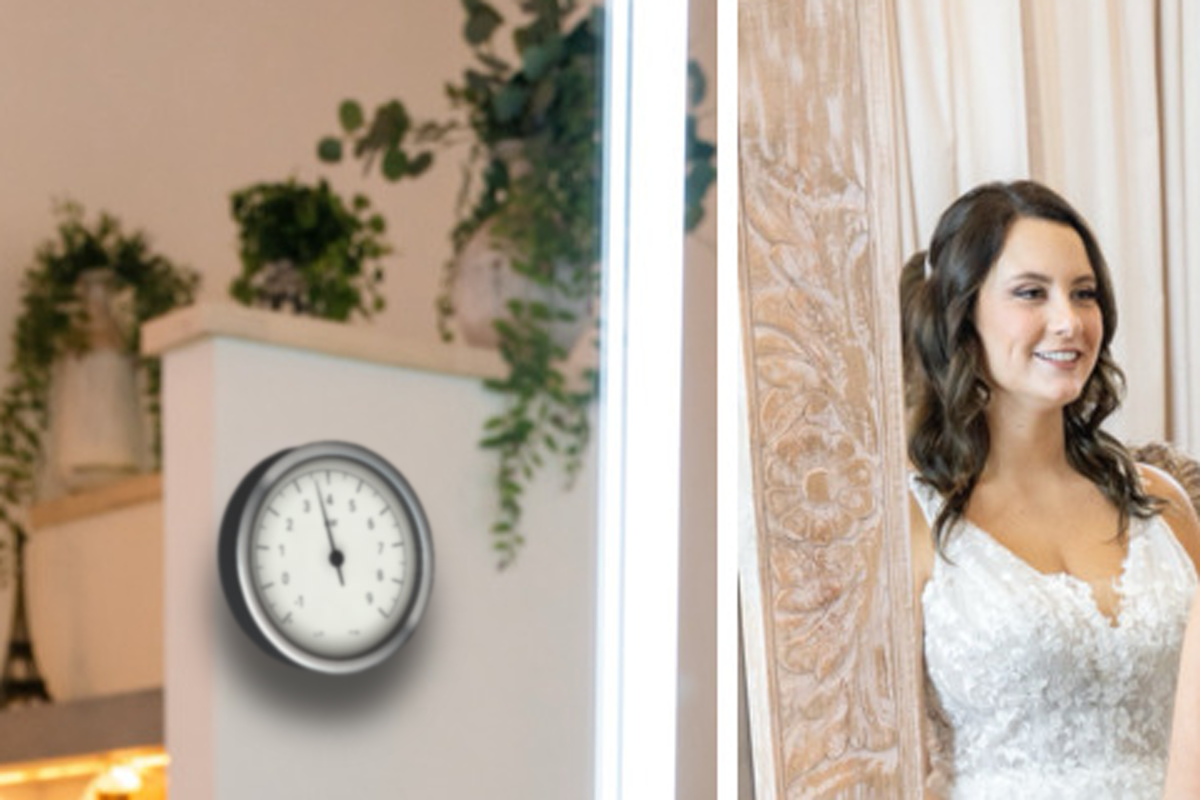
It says 3.5 bar
